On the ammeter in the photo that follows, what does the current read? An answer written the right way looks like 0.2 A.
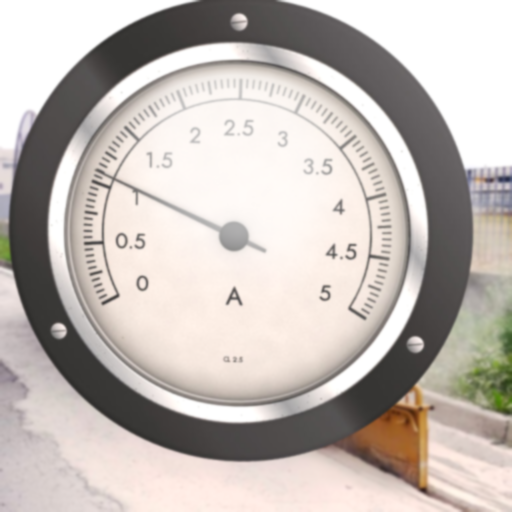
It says 1.1 A
